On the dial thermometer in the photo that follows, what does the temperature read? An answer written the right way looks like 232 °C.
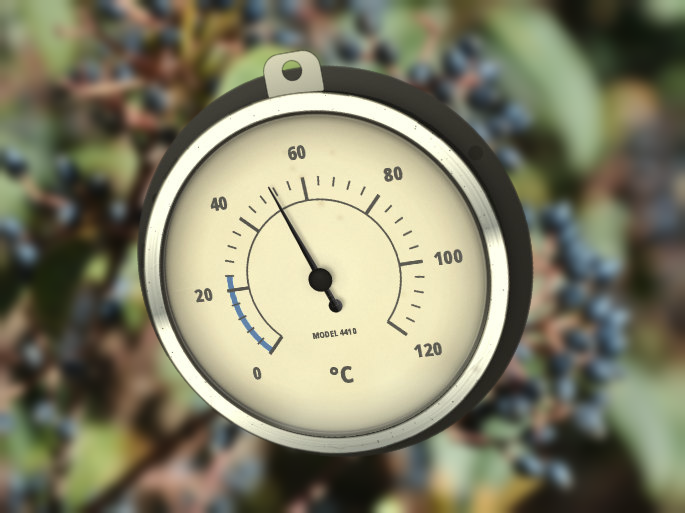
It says 52 °C
